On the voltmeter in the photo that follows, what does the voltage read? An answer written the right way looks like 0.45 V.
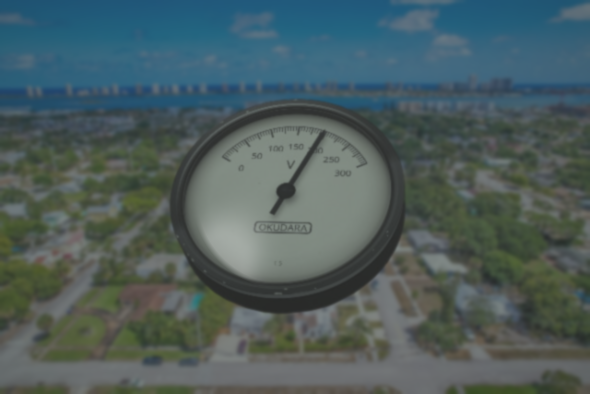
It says 200 V
